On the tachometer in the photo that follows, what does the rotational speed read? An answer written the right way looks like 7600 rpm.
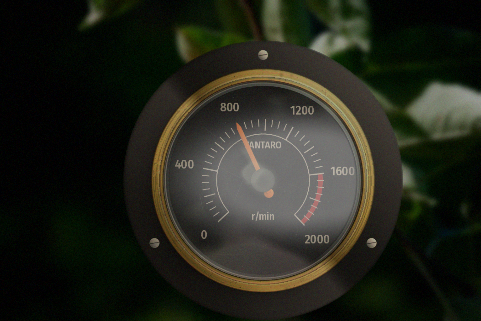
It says 800 rpm
